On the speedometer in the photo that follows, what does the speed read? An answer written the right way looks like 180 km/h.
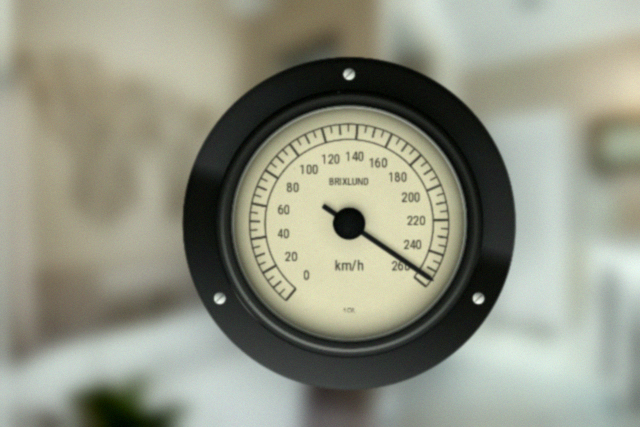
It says 255 km/h
